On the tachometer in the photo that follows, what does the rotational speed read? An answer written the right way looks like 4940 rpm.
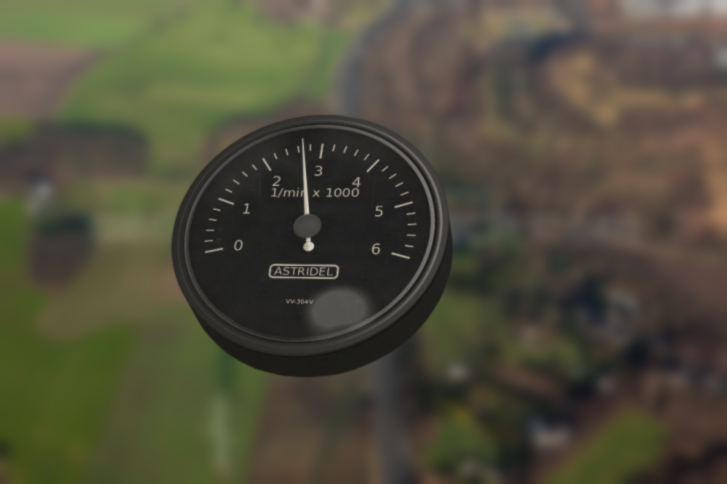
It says 2700 rpm
